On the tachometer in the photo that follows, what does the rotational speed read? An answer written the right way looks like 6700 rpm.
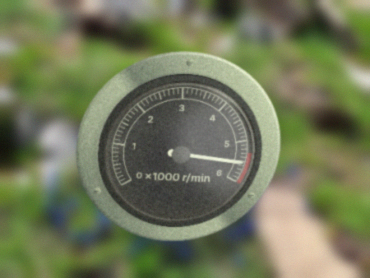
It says 5500 rpm
